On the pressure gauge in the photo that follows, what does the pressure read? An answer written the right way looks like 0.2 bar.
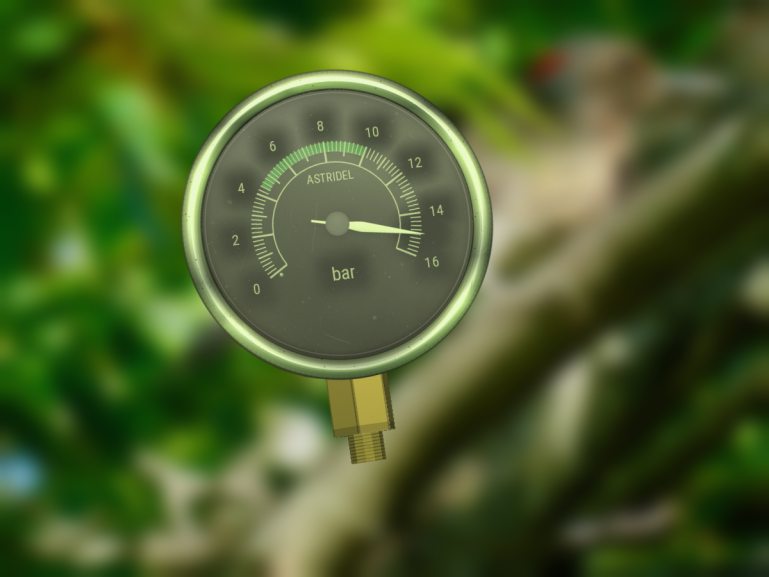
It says 15 bar
